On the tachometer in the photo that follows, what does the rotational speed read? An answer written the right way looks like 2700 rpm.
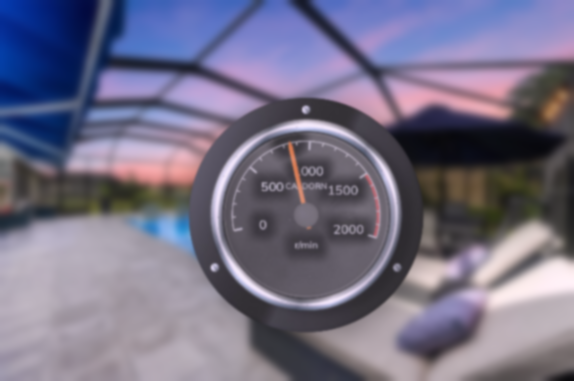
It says 850 rpm
